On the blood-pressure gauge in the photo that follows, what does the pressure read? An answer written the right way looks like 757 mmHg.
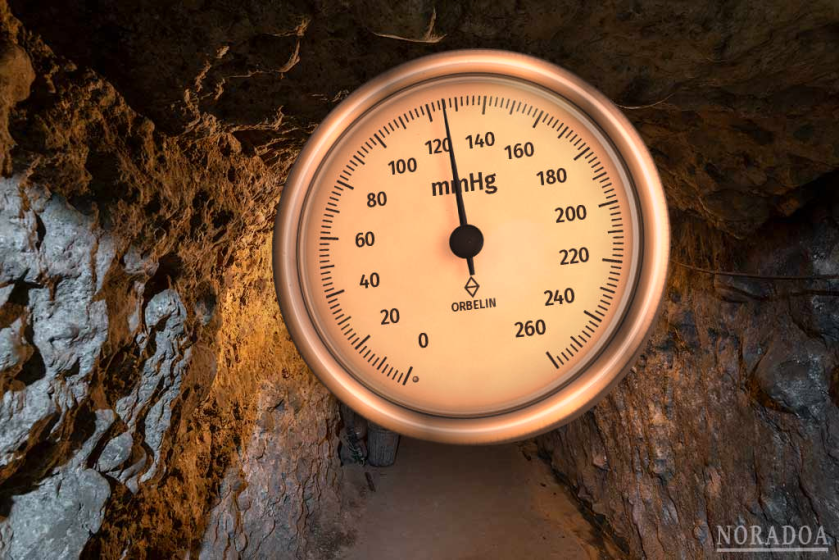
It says 126 mmHg
